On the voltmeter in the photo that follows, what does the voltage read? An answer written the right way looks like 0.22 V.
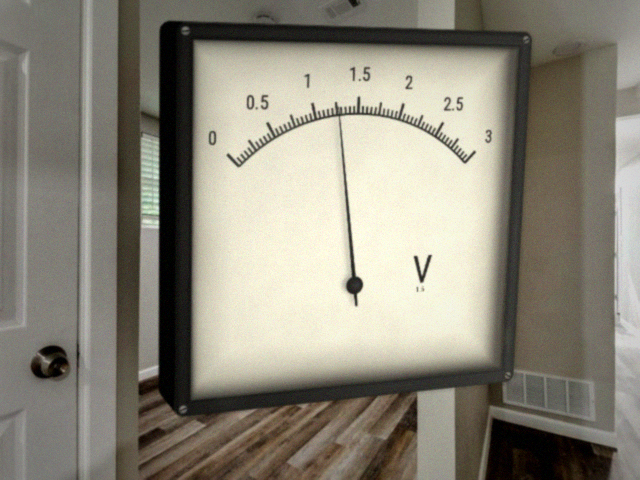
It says 1.25 V
